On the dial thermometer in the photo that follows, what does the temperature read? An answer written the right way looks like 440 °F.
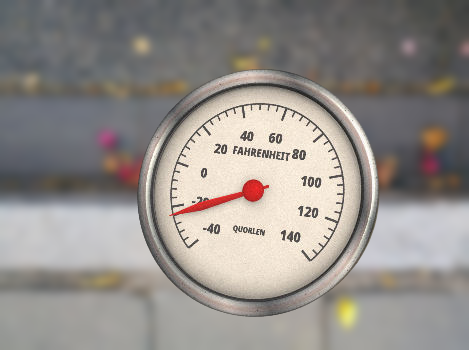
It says -24 °F
